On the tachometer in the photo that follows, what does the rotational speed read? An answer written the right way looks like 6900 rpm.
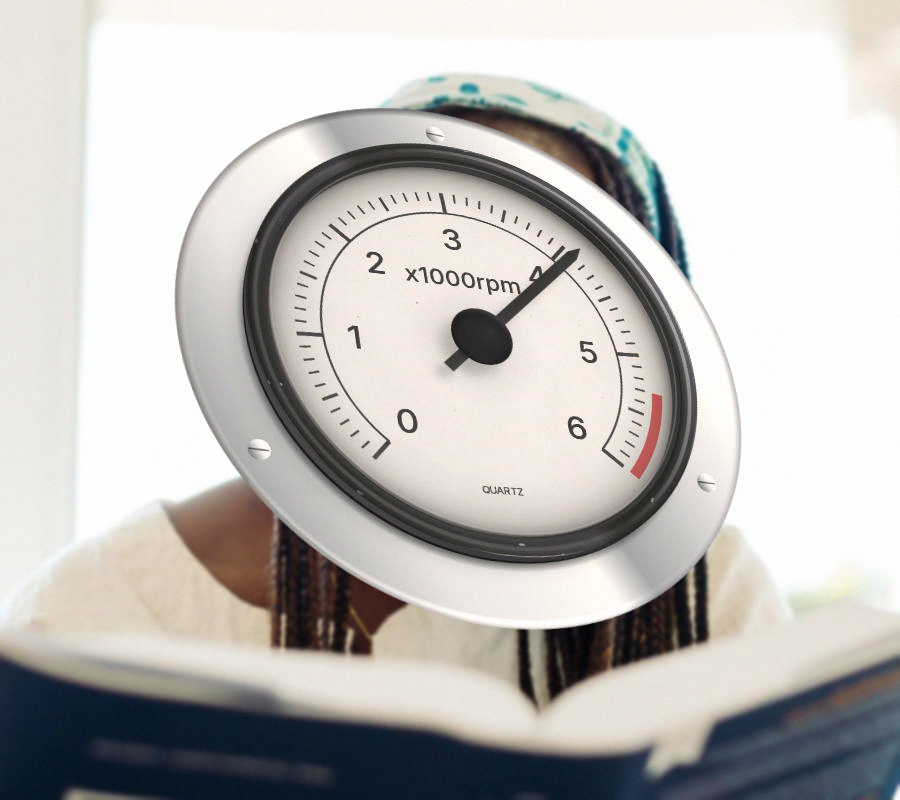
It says 4100 rpm
